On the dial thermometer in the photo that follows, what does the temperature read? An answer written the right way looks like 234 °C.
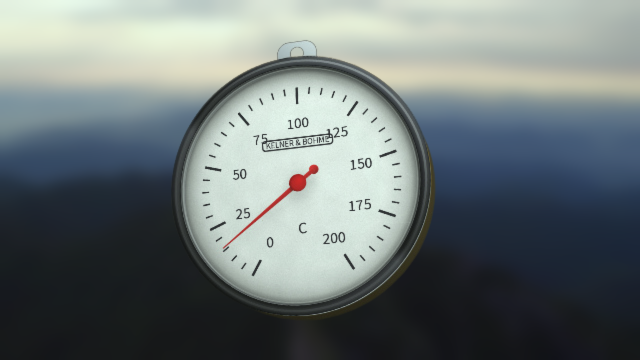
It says 15 °C
